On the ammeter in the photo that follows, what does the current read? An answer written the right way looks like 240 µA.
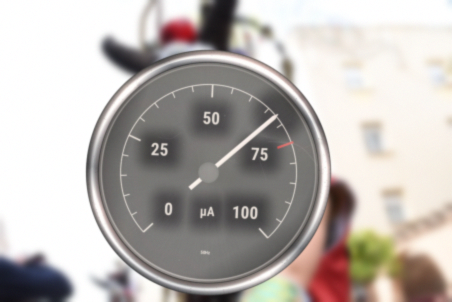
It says 67.5 µA
